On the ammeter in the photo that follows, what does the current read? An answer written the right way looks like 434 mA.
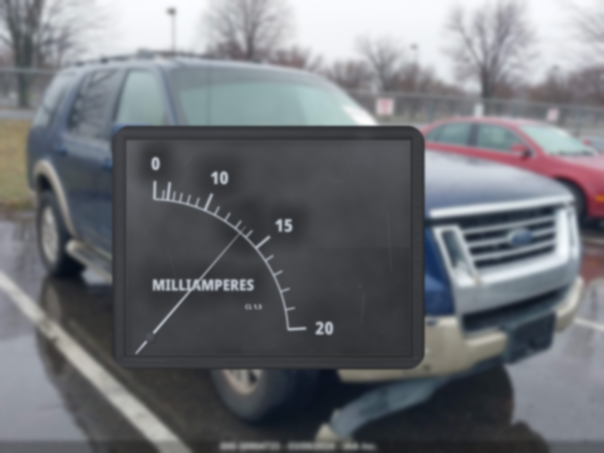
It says 13.5 mA
